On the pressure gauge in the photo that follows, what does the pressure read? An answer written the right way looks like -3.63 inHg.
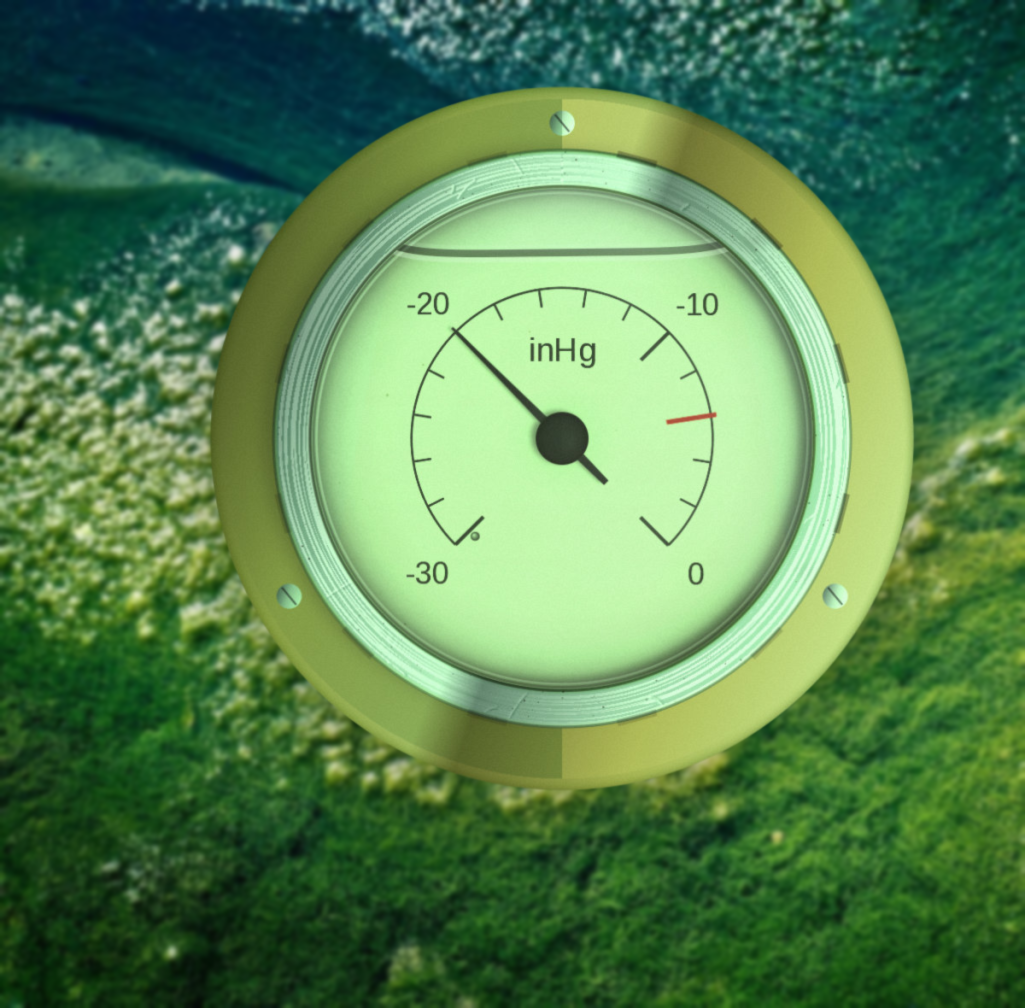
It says -20 inHg
